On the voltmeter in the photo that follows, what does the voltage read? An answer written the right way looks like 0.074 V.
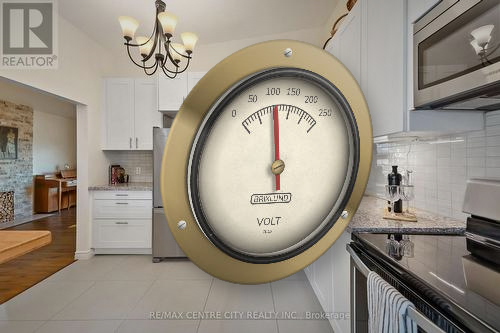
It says 100 V
